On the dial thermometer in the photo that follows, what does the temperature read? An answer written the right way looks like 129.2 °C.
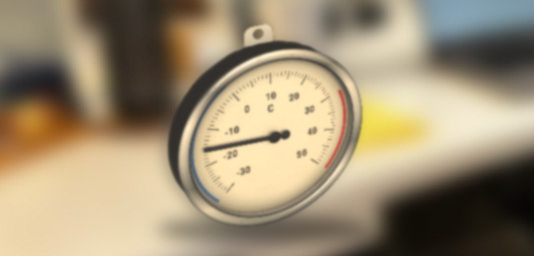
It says -15 °C
